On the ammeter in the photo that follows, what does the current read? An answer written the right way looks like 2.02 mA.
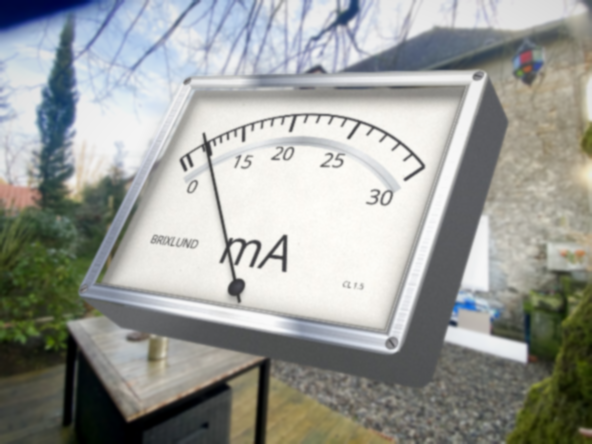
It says 10 mA
